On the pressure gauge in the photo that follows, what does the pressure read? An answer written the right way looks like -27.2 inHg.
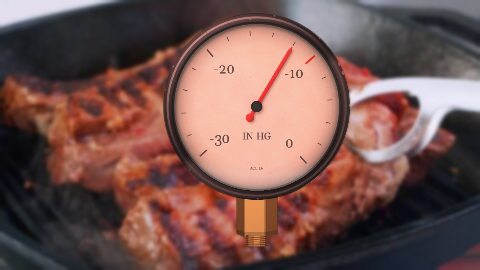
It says -12 inHg
